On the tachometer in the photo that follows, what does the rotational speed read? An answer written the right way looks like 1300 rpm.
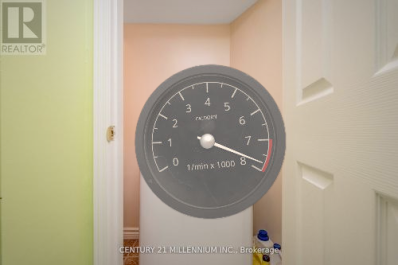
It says 7750 rpm
